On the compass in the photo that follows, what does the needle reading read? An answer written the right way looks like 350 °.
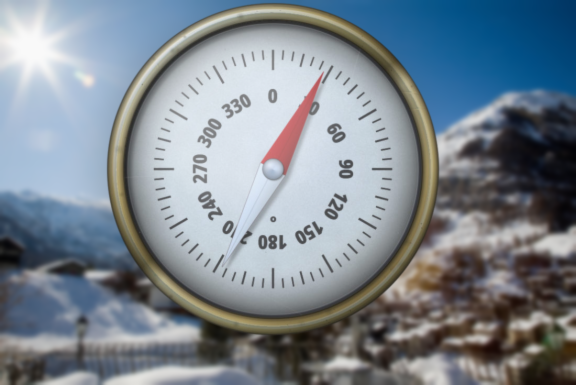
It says 27.5 °
